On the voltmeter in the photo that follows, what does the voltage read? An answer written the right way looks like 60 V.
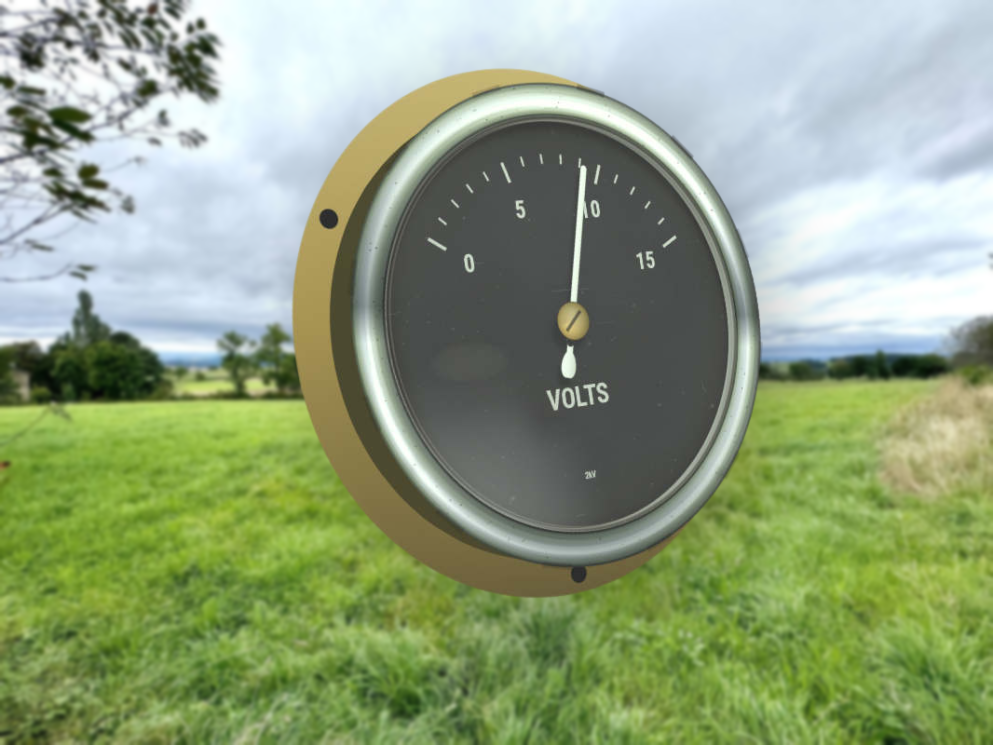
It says 9 V
